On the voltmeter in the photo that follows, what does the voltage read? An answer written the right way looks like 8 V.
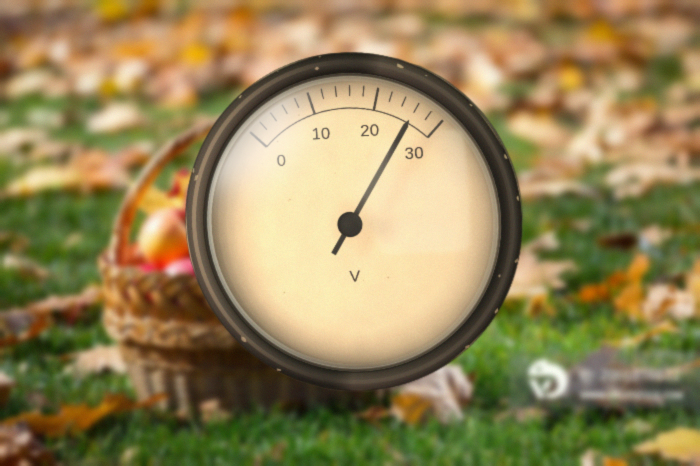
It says 26 V
